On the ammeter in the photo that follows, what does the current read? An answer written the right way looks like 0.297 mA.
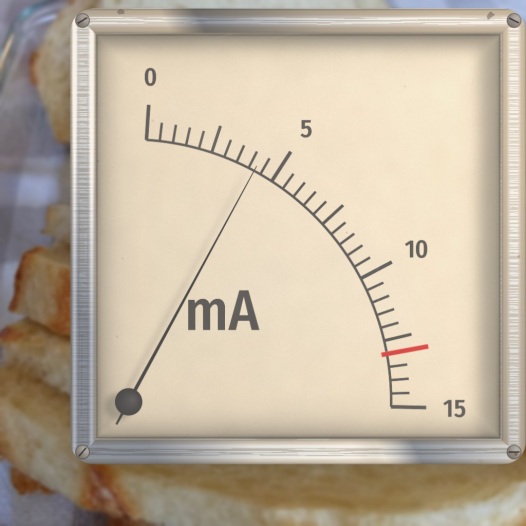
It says 4.25 mA
